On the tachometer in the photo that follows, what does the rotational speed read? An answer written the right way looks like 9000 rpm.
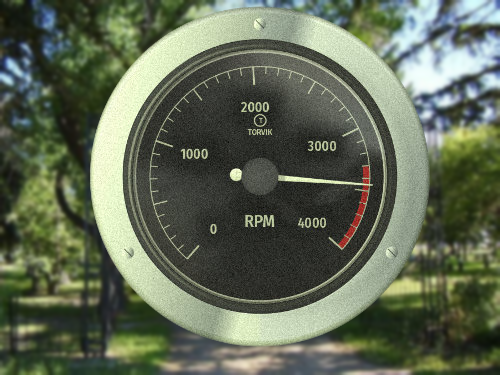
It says 3450 rpm
